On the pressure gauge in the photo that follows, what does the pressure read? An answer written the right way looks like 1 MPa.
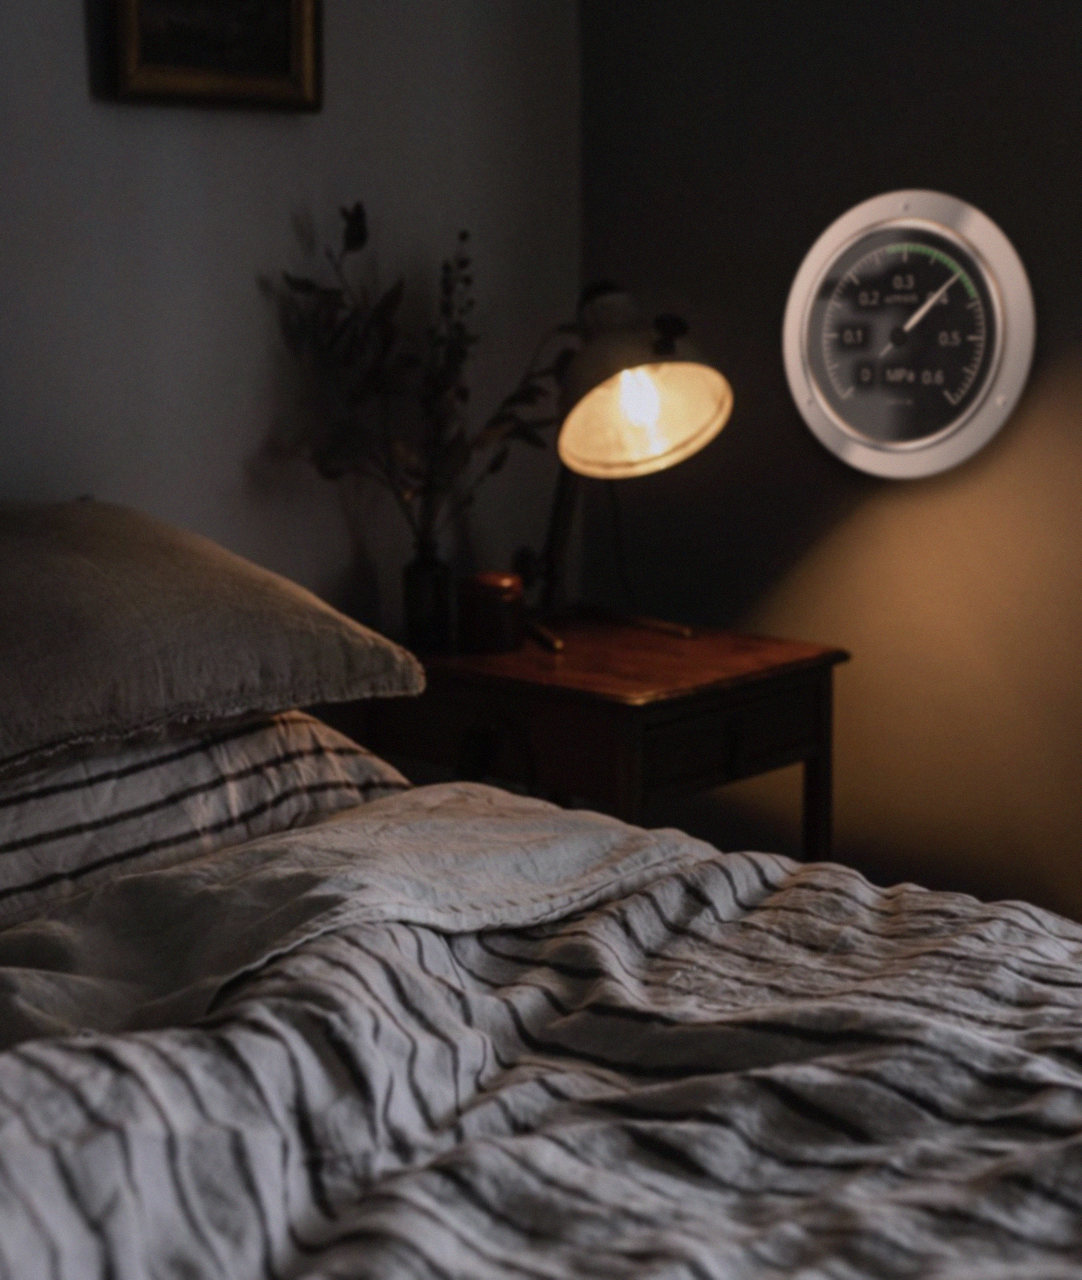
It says 0.4 MPa
